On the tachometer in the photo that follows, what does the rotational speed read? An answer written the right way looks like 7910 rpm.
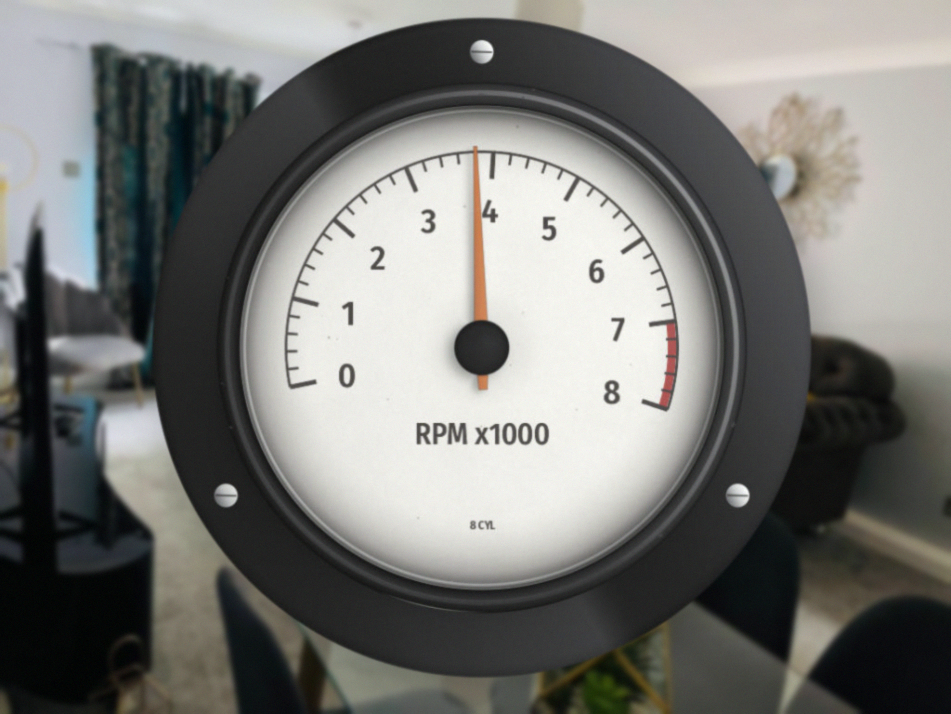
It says 3800 rpm
